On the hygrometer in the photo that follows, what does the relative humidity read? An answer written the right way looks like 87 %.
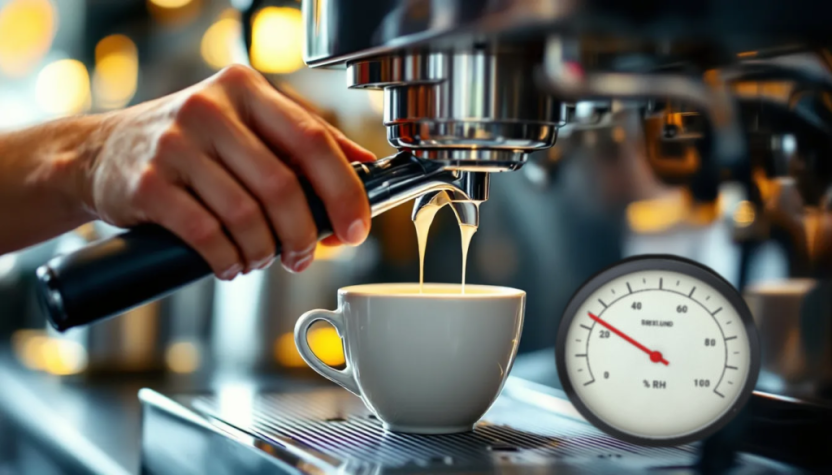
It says 25 %
